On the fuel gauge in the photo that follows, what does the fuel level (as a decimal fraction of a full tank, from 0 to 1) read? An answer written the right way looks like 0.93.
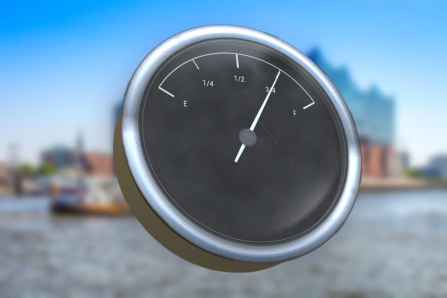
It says 0.75
